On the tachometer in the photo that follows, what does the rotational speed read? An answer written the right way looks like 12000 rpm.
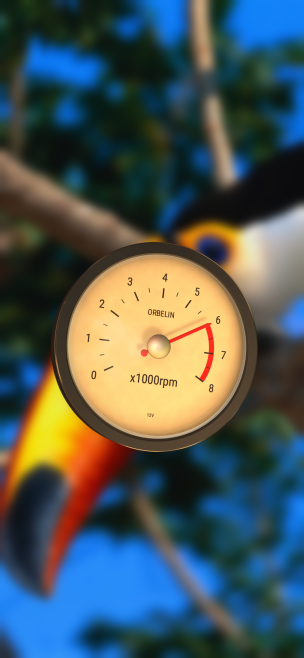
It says 6000 rpm
